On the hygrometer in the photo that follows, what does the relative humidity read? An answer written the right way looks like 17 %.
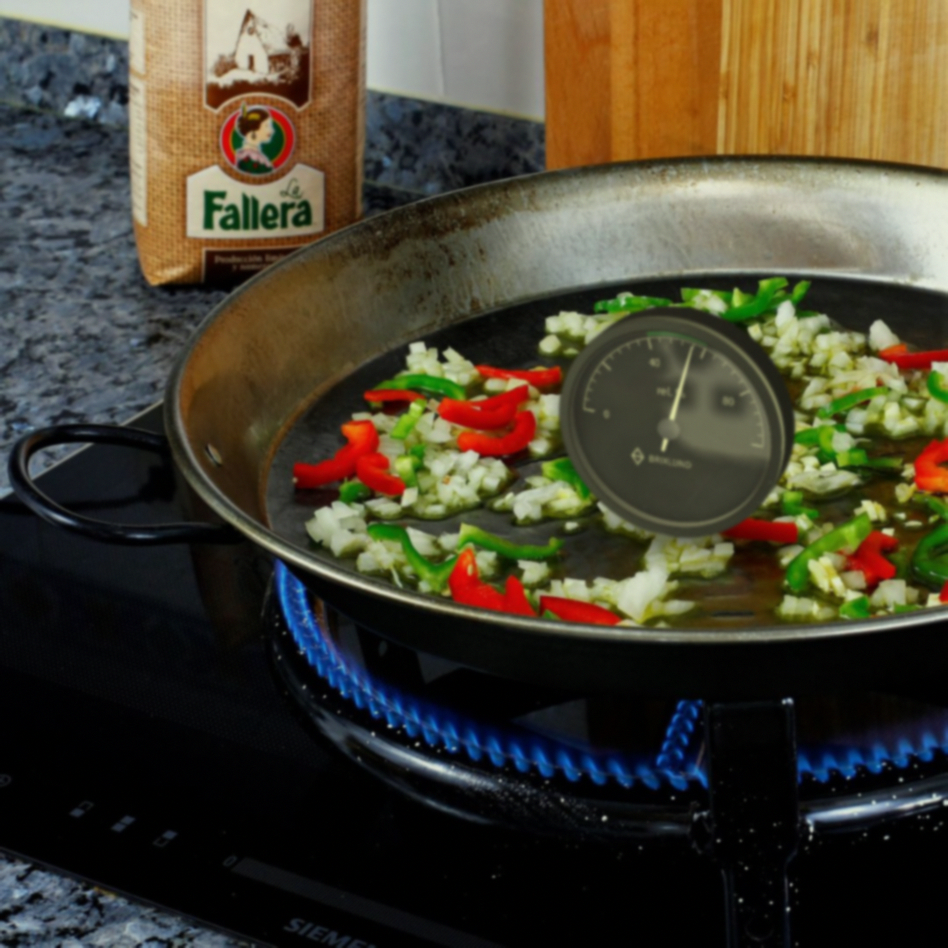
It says 56 %
